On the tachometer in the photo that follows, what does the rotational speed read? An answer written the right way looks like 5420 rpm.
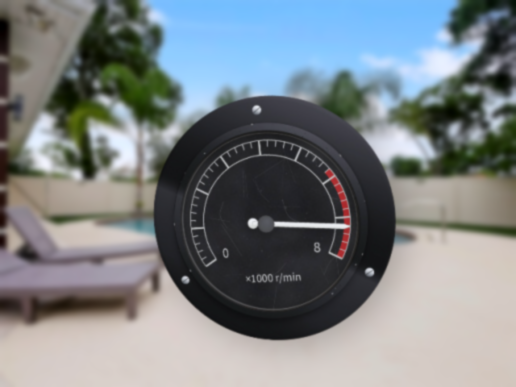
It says 7200 rpm
